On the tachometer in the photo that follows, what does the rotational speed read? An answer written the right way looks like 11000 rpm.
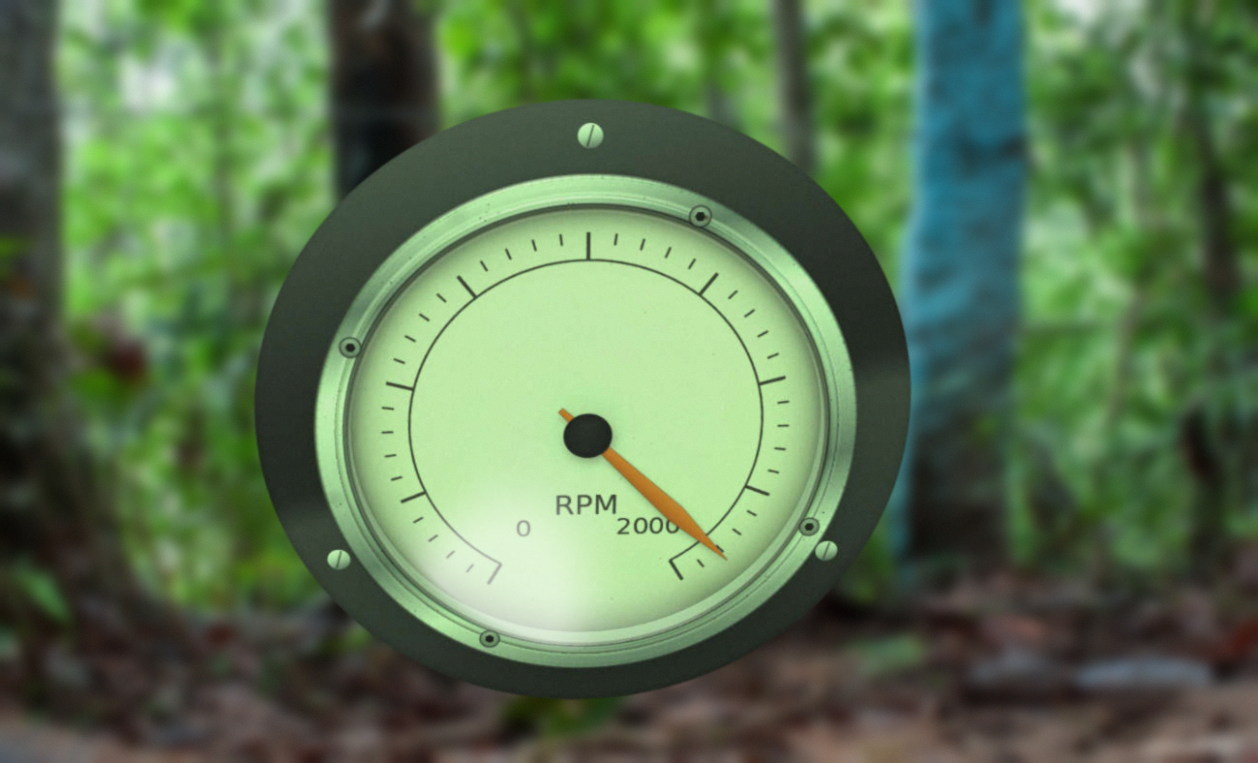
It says 1900 rpm
